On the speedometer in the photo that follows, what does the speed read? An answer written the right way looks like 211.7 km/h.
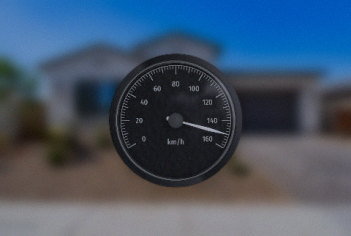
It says 150 km/h
